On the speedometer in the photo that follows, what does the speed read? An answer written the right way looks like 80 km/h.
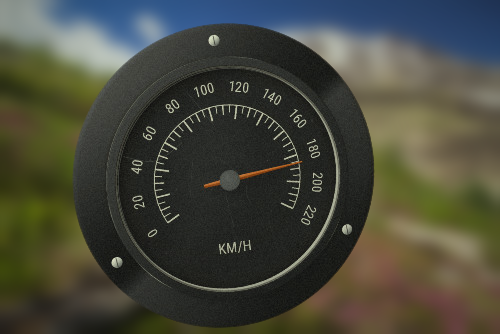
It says 185 km/h
